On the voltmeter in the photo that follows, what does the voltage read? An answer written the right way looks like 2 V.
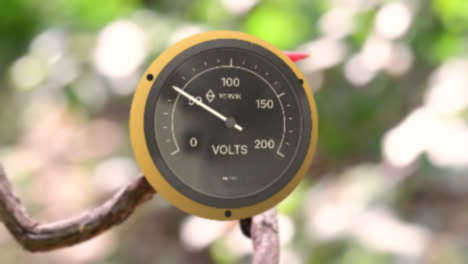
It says 50 V
